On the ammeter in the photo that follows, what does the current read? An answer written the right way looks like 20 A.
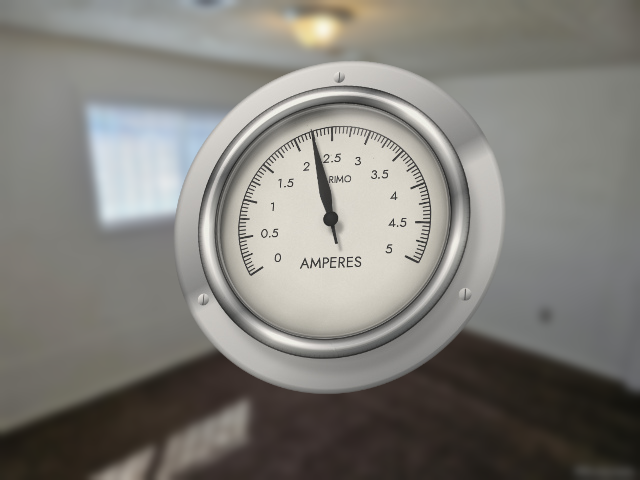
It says 2.25 A
